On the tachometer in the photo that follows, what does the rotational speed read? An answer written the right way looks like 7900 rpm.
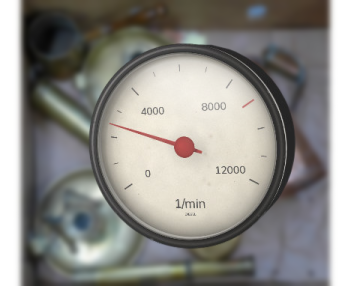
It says 2500 rpm
